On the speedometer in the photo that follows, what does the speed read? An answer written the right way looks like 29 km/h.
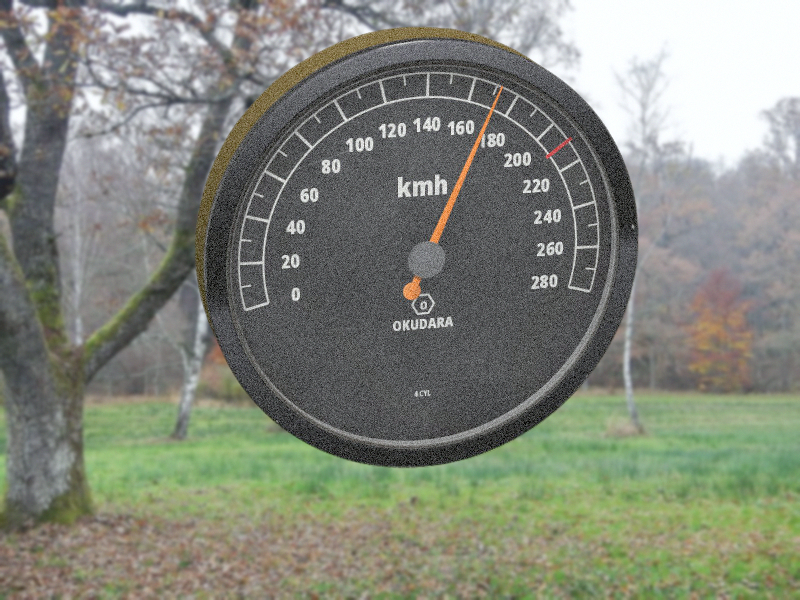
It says 170 km/h
